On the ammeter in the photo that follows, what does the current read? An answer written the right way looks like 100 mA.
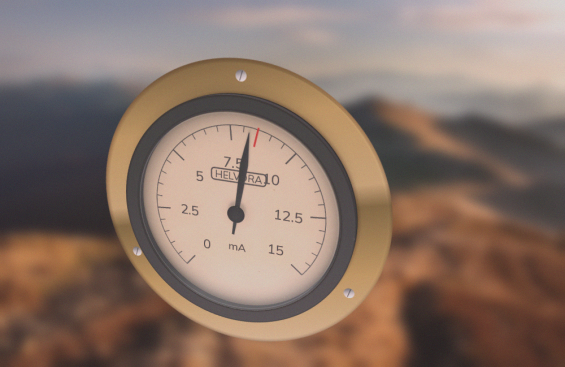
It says 8.25 mA
